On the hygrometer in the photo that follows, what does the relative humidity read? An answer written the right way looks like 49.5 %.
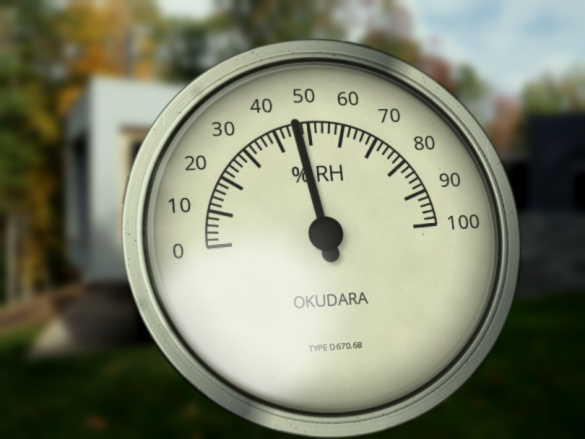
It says 46 %
